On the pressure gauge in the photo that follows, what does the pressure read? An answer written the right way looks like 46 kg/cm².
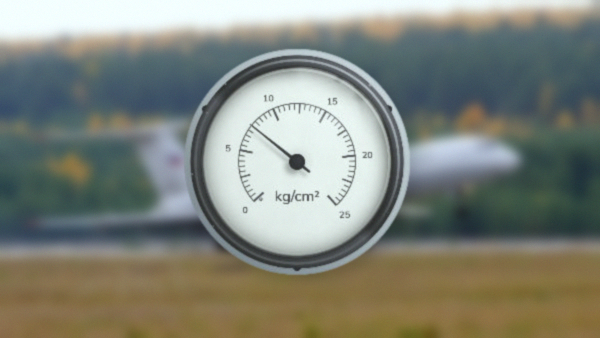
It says 7.5 kg/cm²
